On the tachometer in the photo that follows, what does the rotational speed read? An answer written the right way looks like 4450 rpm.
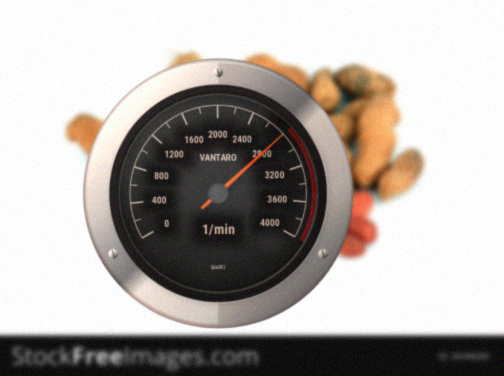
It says 2800 rpm
